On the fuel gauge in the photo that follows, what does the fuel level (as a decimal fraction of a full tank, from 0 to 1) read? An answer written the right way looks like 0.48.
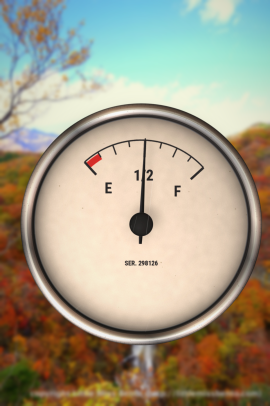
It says 0.5
